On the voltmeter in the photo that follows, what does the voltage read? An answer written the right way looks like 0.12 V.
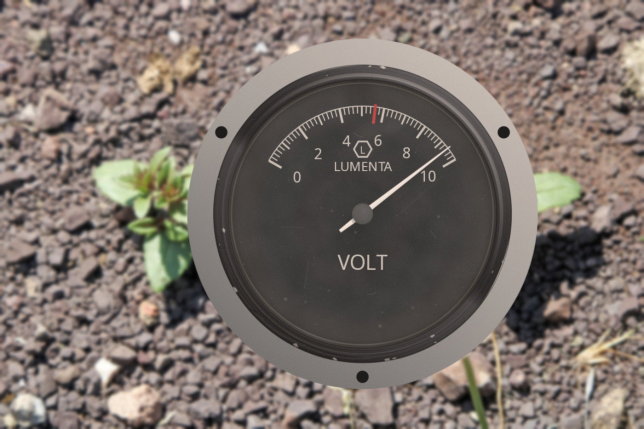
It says 9.4 V
